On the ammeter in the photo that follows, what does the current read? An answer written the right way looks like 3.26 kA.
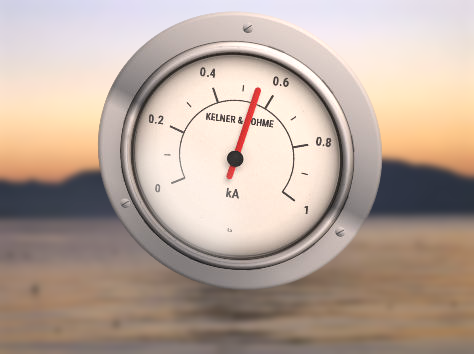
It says 0.55 kA
